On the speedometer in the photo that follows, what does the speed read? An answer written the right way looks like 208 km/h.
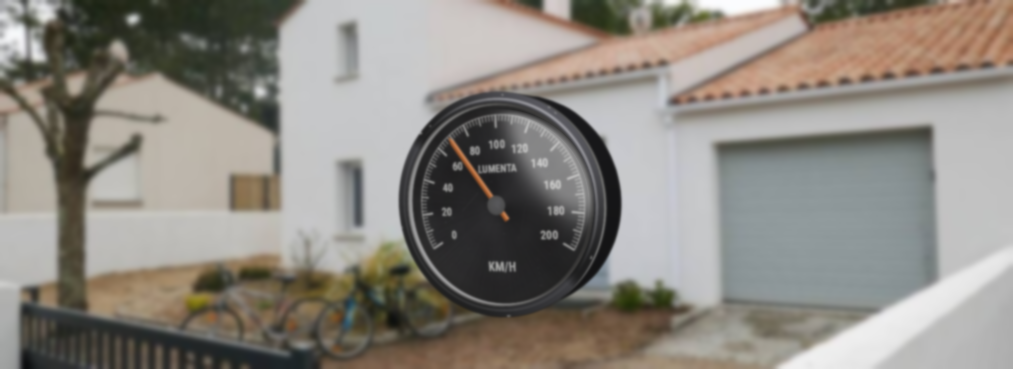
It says 70 km/h
